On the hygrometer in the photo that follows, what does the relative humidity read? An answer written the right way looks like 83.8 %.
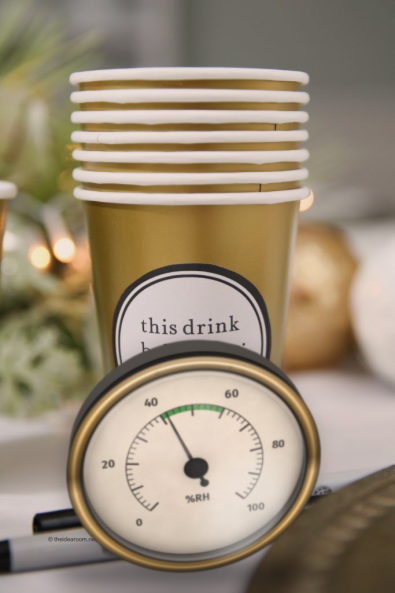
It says 42 %
